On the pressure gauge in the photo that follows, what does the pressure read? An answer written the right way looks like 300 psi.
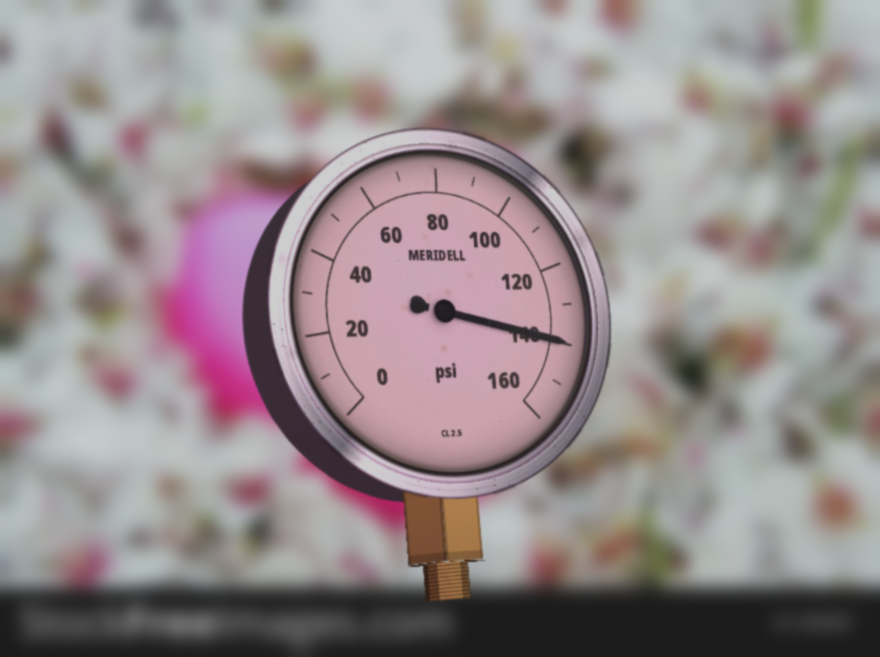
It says 140 psi
